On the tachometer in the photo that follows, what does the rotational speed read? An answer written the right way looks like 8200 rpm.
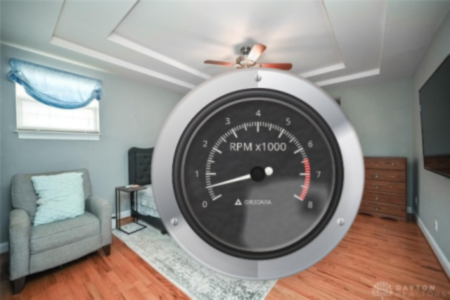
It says 500 rpm
